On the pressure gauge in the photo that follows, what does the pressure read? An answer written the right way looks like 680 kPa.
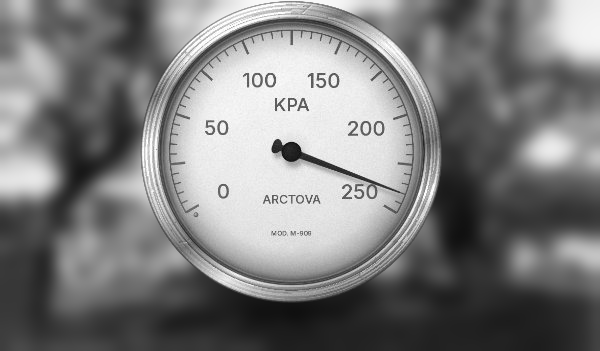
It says 240 kPa
